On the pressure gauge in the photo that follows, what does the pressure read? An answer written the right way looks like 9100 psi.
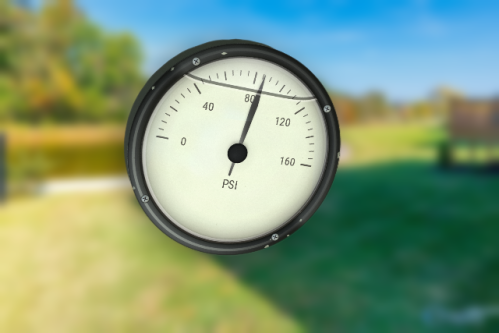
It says 85 psi
